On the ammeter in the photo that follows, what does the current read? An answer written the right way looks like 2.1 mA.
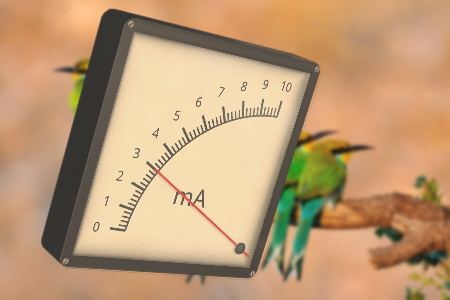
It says 3 mA
